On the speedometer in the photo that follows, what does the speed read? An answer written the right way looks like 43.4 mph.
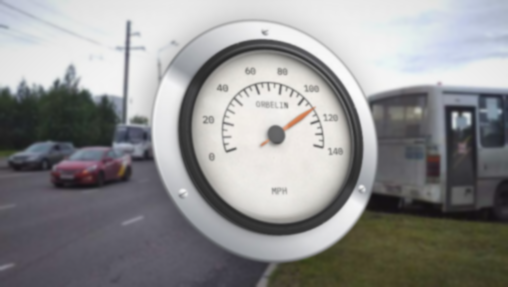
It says 110 mph
